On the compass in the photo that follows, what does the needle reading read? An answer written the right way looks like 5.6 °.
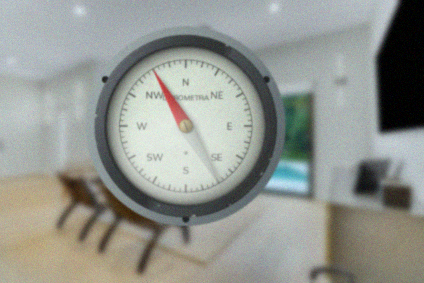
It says 330 °
